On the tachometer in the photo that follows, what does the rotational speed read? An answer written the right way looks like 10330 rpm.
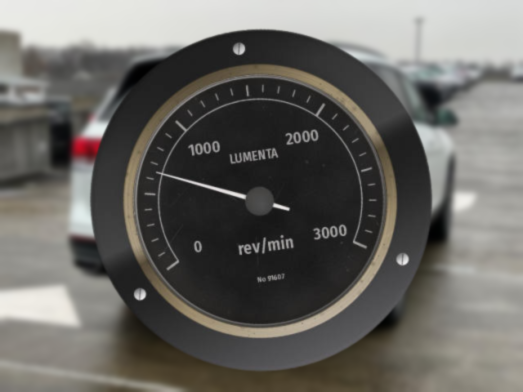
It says 650 rpm
